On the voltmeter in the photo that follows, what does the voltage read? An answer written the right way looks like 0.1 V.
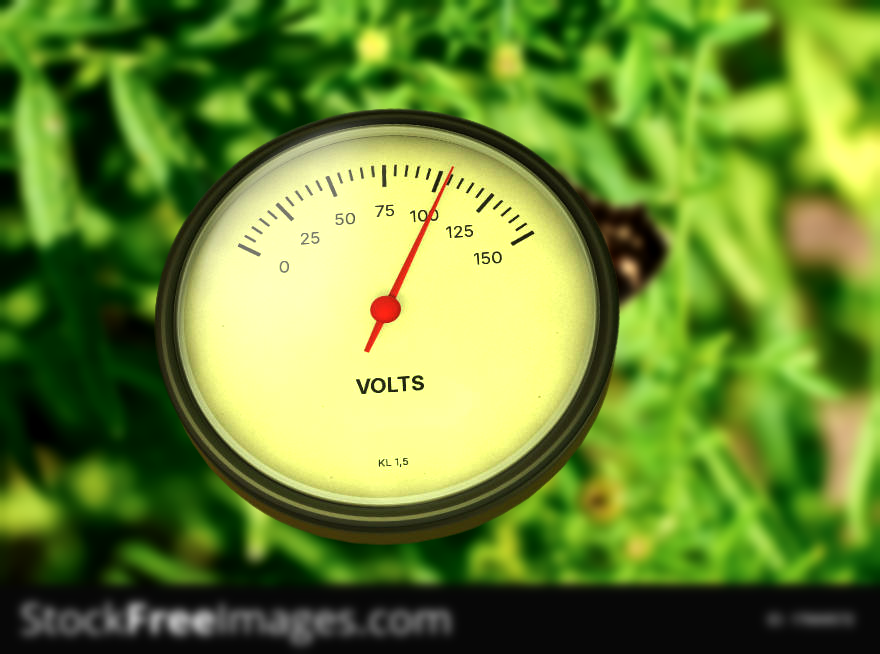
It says 105 V
